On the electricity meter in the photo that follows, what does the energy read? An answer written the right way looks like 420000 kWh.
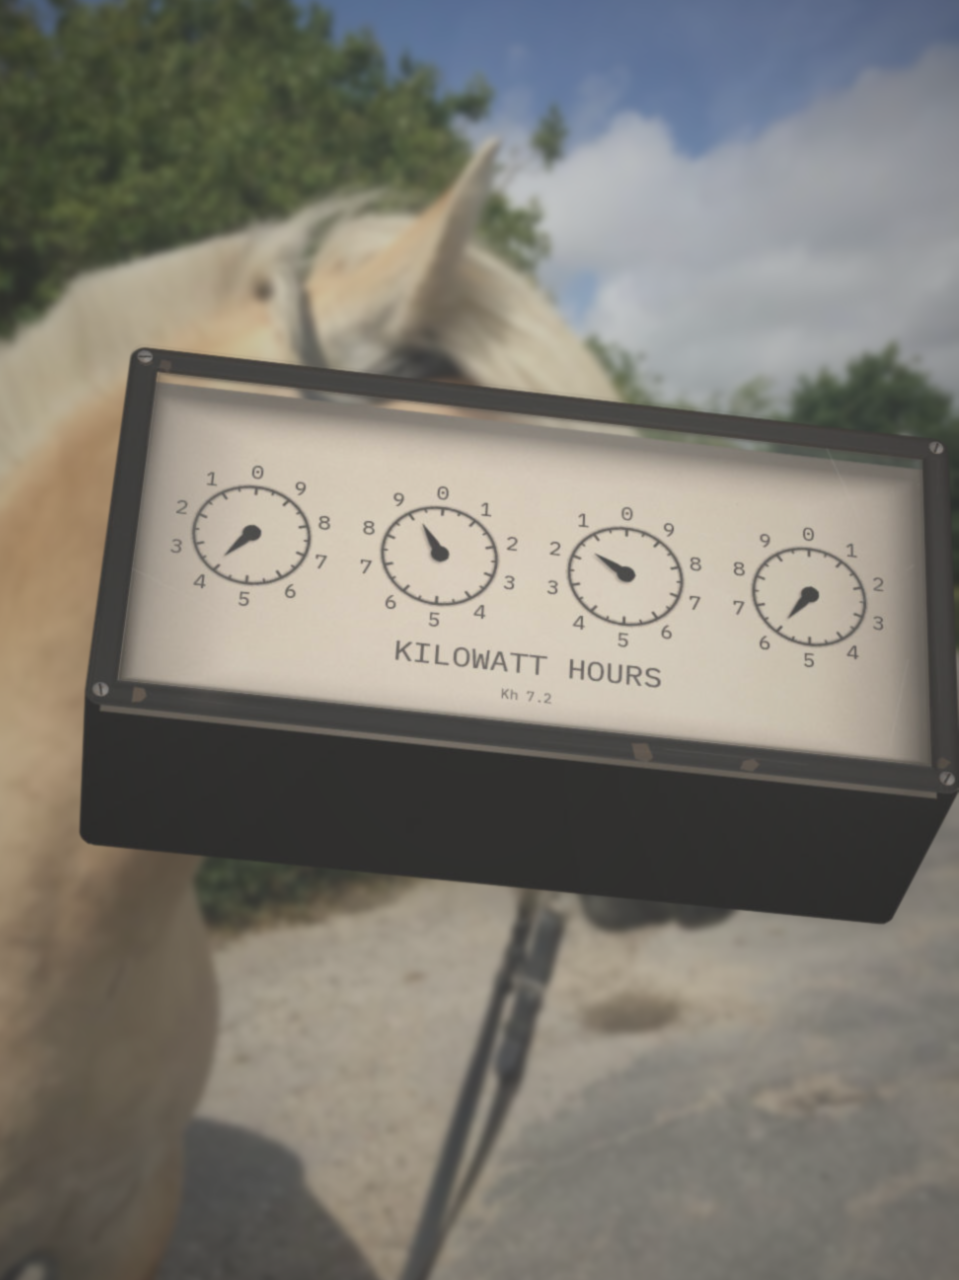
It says 3916 kWh
